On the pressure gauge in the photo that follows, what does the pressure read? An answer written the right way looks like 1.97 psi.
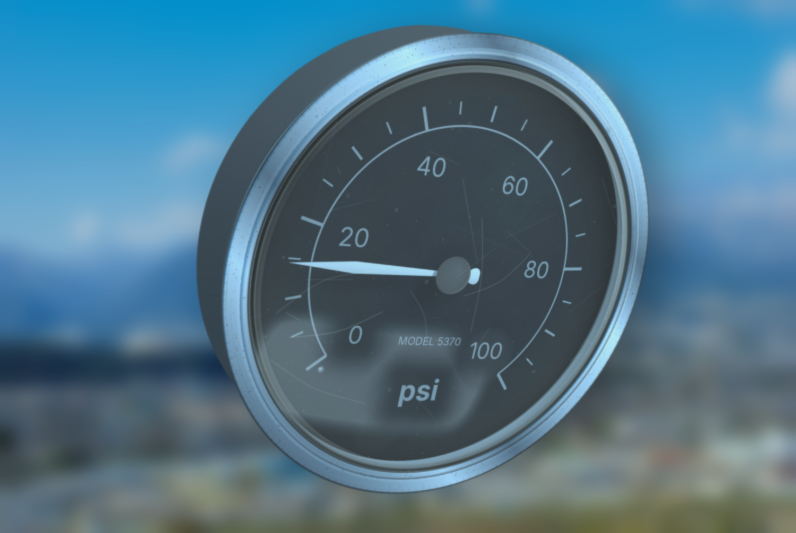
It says 15 psi
